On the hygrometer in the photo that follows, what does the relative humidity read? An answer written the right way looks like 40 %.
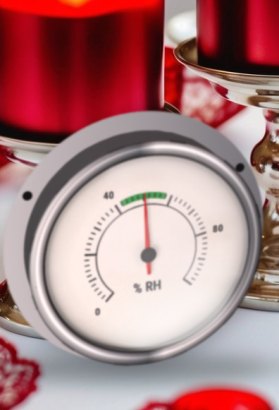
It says 50 %
